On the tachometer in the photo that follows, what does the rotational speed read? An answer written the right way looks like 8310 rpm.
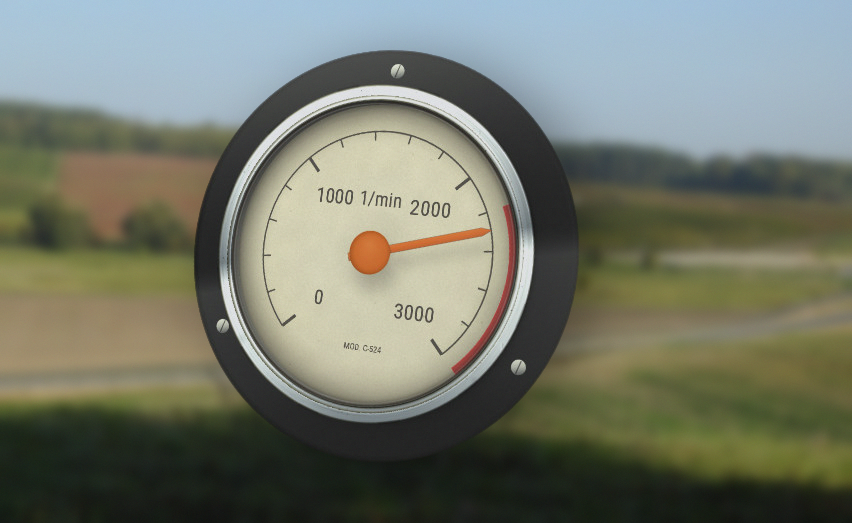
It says 2300 rpm
